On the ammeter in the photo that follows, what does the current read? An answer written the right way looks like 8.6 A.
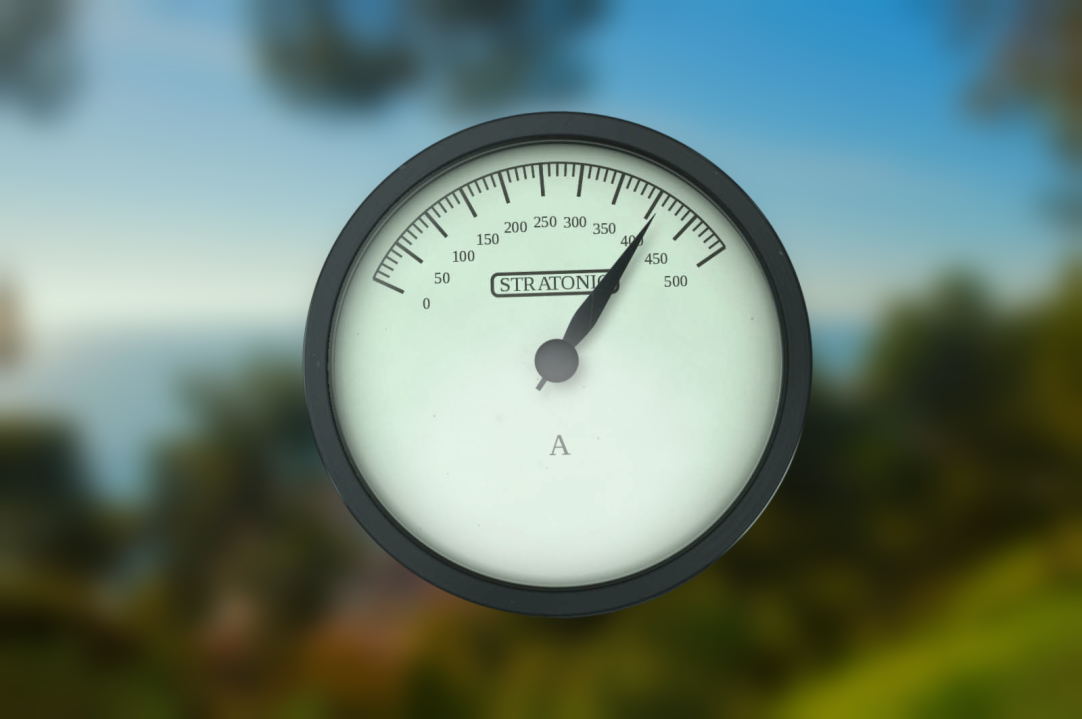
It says 410 A
